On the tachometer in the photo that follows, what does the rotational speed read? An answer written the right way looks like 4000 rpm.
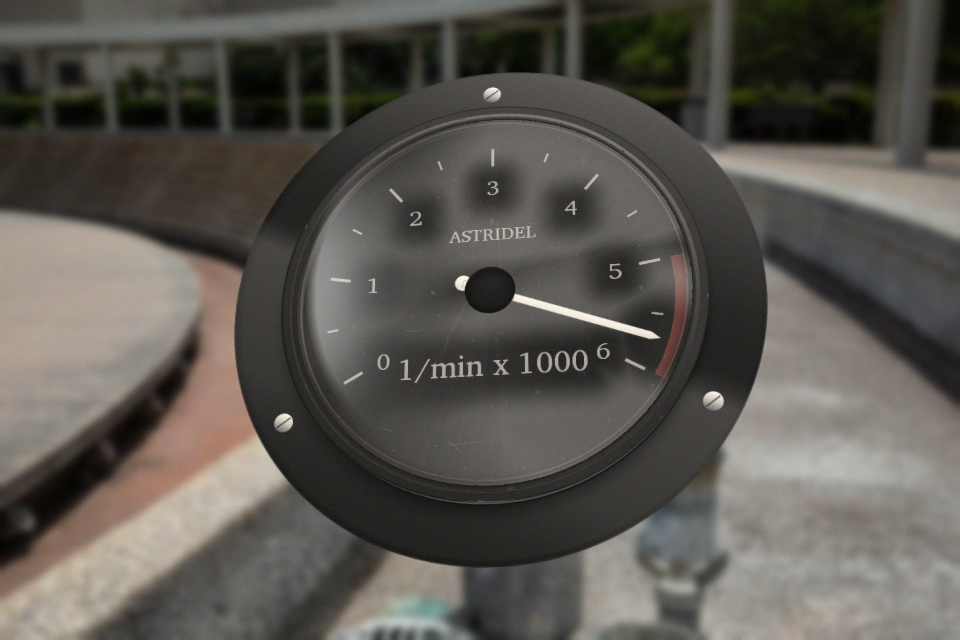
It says 5750 rpm
